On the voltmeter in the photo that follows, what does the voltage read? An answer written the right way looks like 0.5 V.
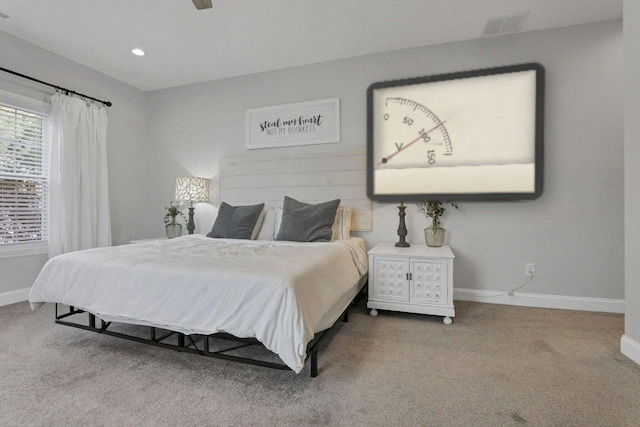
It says 100 V
